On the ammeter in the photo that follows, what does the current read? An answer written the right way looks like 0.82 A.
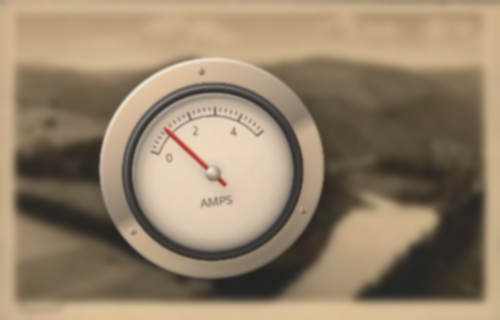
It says 1 A
